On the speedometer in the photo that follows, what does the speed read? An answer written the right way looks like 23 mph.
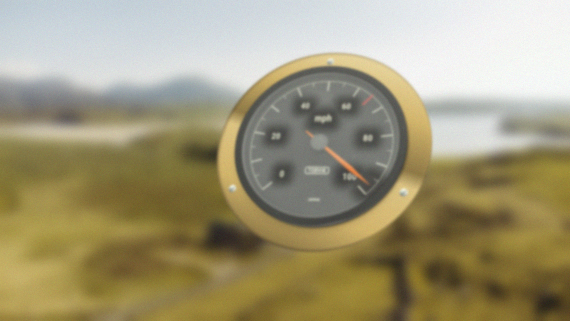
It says 97.5 mph
